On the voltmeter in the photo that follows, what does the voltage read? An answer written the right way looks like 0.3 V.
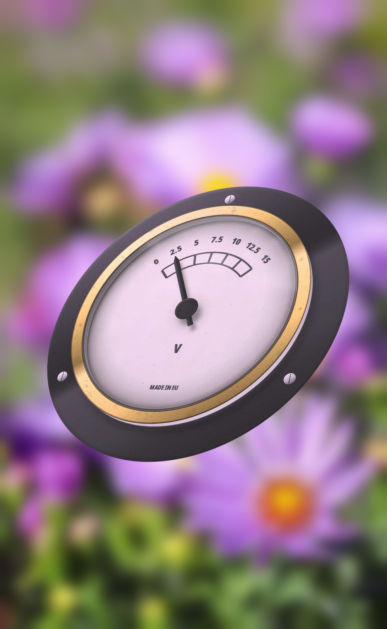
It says 2.5 V
